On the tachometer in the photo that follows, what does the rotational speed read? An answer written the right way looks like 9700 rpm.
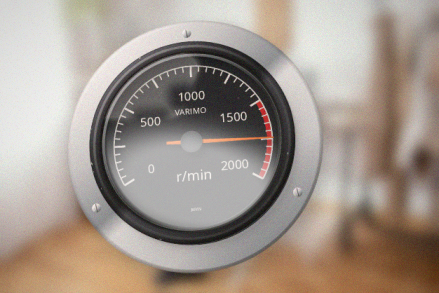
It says 1750 rpm
